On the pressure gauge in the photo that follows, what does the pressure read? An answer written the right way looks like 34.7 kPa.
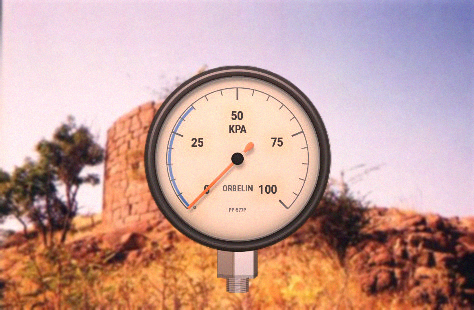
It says 0 kPa
